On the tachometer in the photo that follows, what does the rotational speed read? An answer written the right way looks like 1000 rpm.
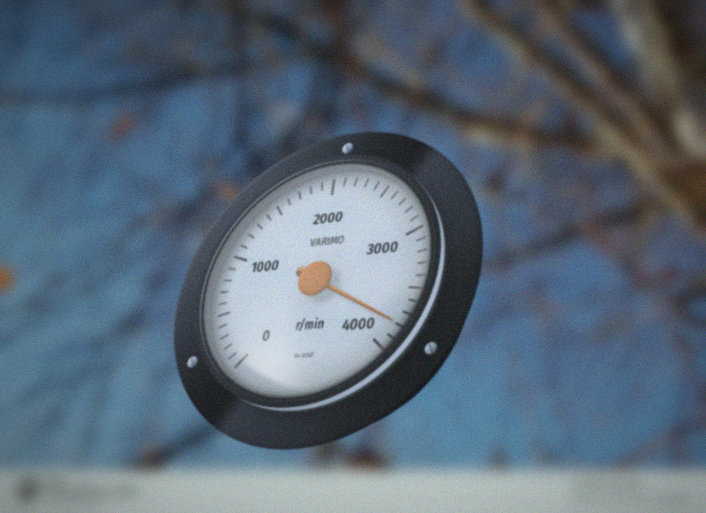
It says 3800 rpm
